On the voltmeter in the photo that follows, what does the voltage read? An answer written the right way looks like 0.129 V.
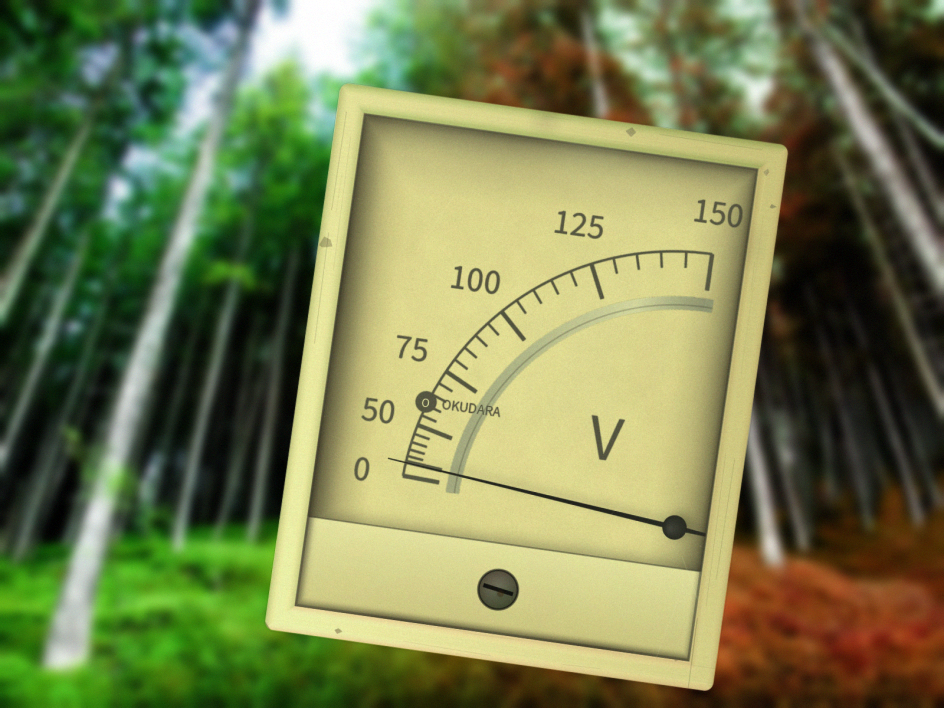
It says 25 V
